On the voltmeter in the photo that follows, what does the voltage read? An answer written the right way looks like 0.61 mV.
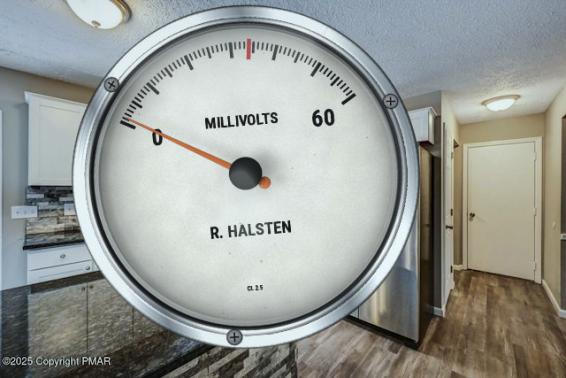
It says 1 mV
